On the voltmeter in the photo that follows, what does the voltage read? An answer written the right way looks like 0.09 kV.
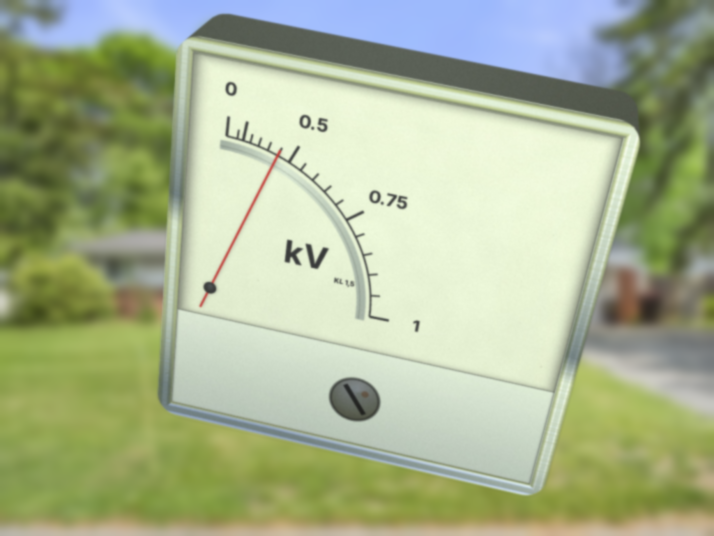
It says 0.45 kV
